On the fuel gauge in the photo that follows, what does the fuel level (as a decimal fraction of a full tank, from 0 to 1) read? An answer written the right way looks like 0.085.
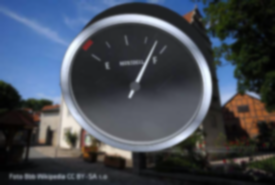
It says 0.875
